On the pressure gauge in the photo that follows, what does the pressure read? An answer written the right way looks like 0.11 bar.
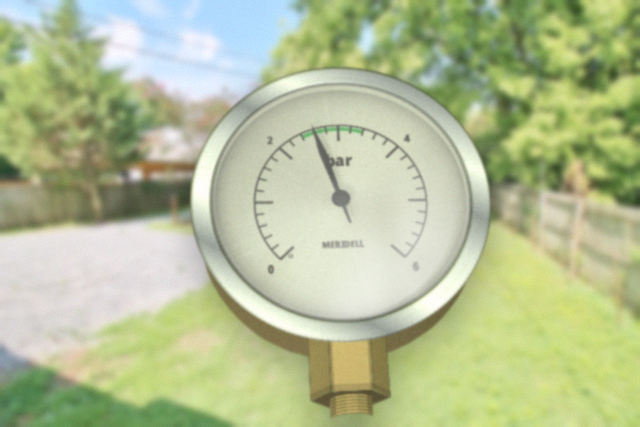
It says 2.6 bar
